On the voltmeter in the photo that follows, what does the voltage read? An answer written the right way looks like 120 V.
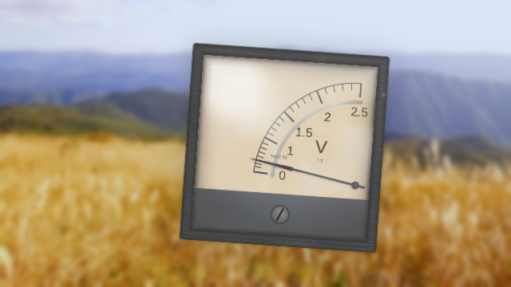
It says 0.5 V
